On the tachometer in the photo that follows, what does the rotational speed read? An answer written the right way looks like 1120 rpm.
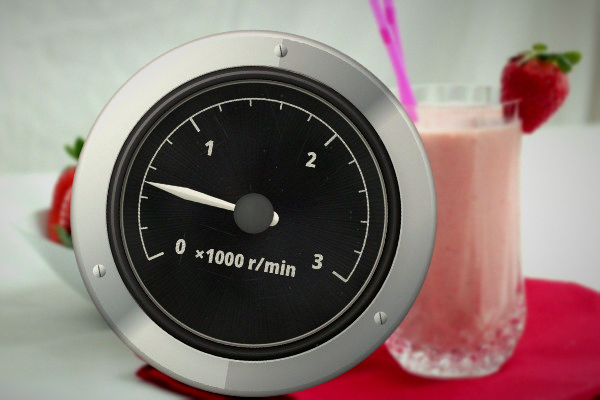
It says 500 rpm
